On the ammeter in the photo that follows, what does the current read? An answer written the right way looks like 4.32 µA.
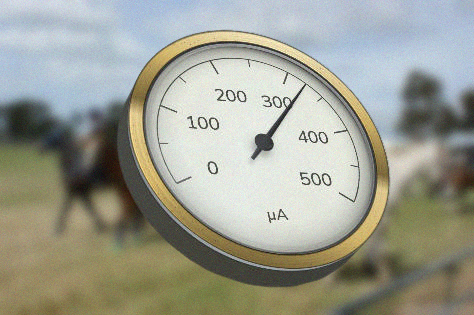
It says 325 µA
